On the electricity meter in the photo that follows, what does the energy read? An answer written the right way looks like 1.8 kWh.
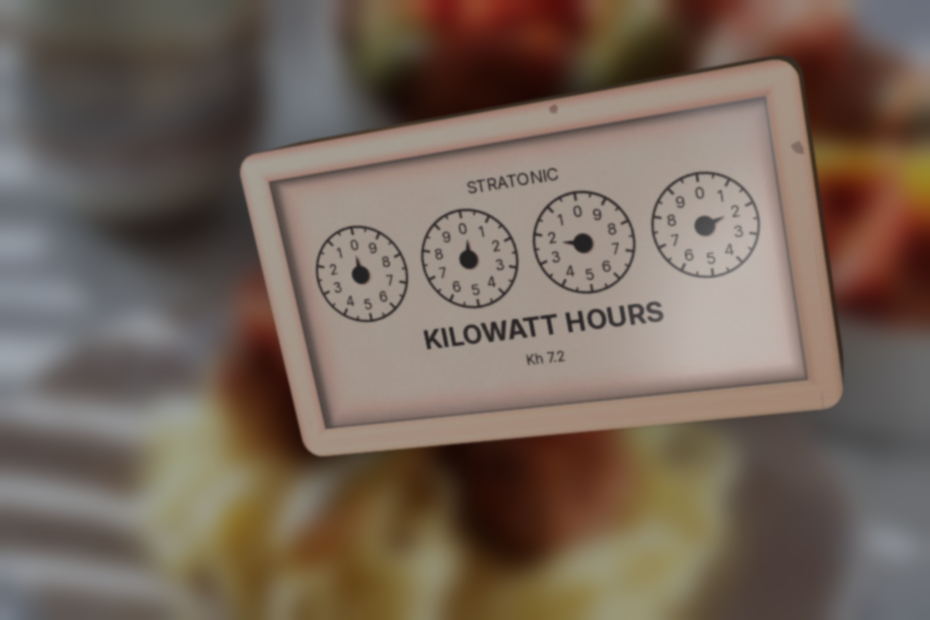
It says 22 kWh
